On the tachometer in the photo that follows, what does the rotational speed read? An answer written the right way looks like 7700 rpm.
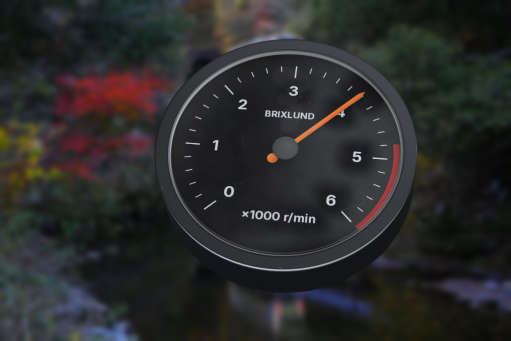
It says 4000 rpm
